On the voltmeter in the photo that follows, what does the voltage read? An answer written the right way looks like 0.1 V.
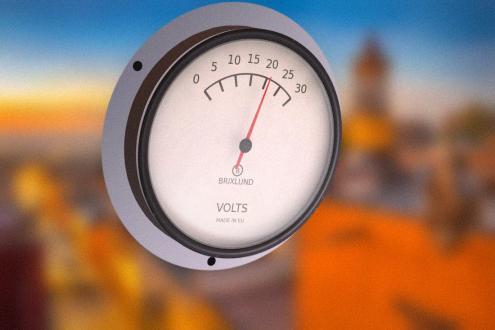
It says 20 V
